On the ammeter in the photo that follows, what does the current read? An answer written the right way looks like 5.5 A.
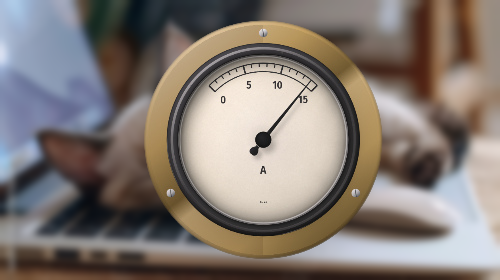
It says 14 A
